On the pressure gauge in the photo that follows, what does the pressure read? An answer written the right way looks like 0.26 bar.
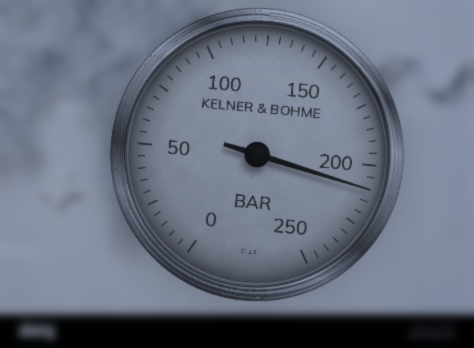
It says 210 bar
